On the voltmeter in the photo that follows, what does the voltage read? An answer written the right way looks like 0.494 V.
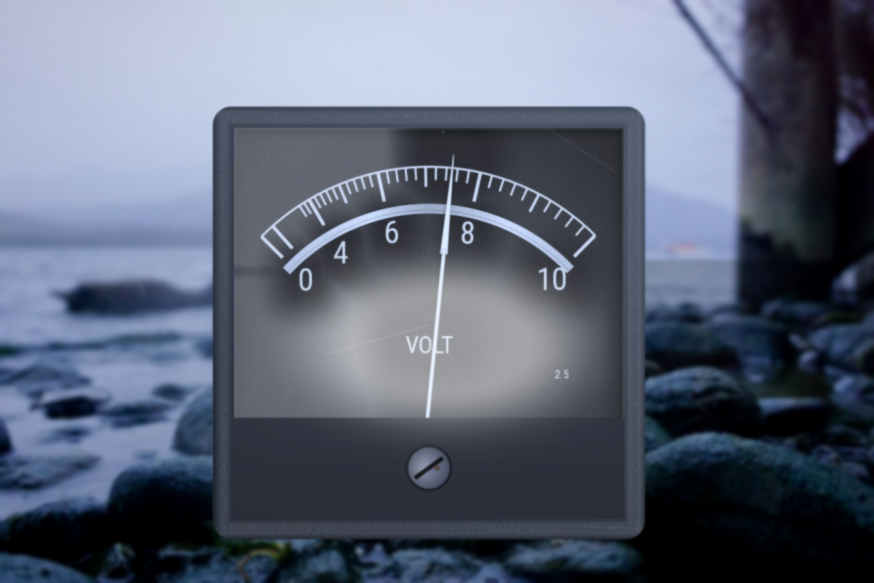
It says 7.5 V
